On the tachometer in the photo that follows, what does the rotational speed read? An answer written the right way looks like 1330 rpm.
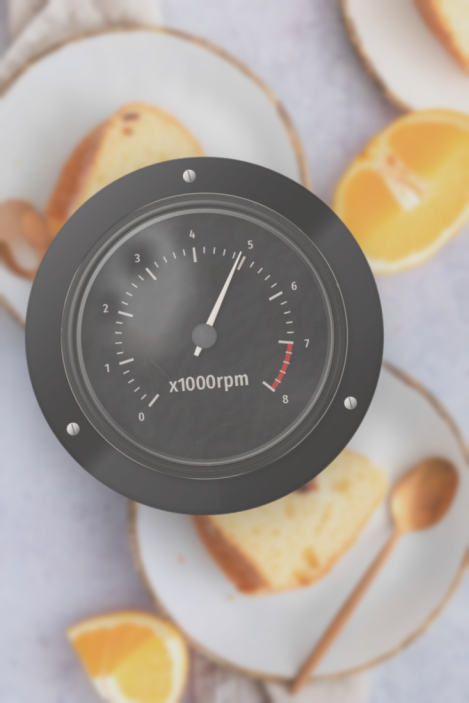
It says 4900 rpm
